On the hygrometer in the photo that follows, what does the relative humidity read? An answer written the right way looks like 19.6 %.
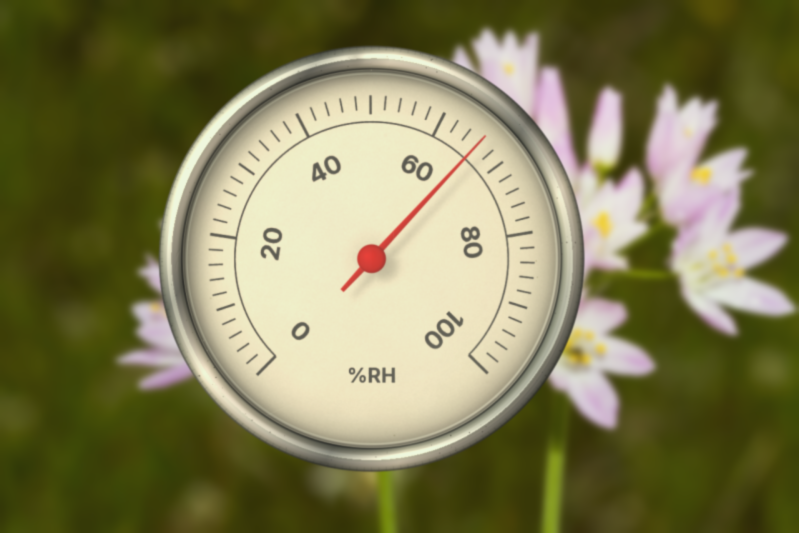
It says 66 %
